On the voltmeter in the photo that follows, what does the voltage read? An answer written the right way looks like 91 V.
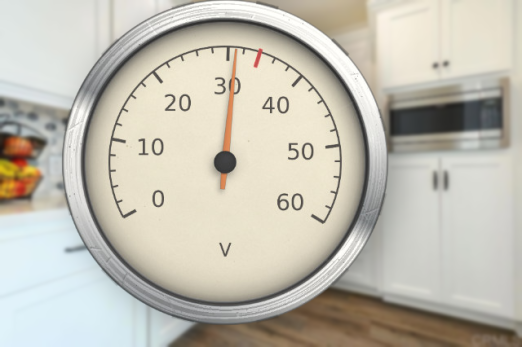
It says 31 V
